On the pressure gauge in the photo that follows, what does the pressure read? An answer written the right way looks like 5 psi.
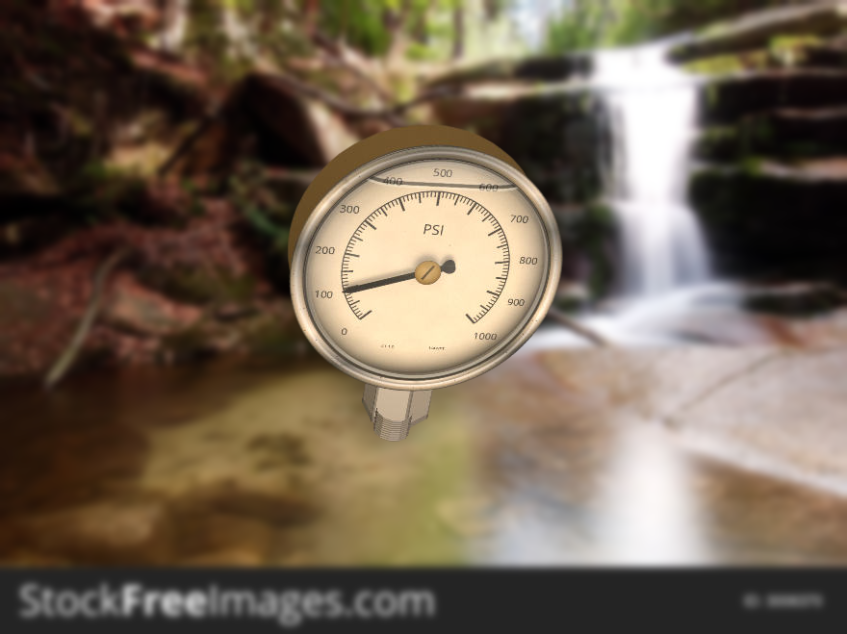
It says 100 psi
